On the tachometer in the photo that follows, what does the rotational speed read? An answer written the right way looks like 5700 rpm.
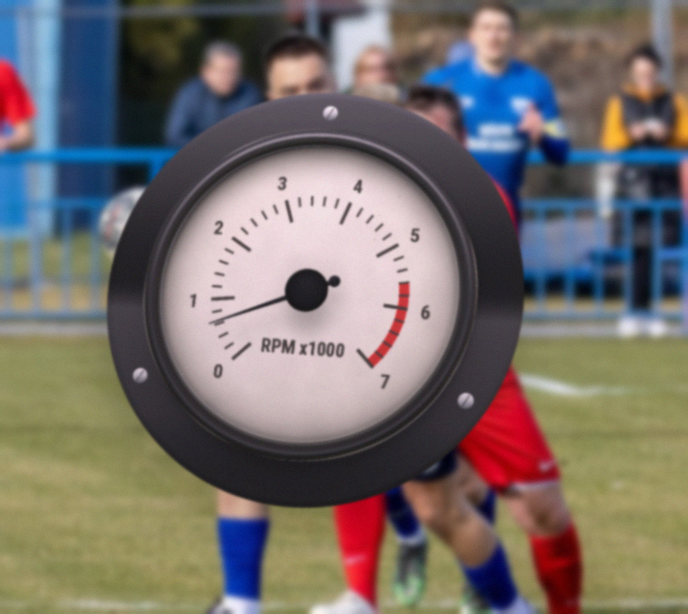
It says 600 rpm
